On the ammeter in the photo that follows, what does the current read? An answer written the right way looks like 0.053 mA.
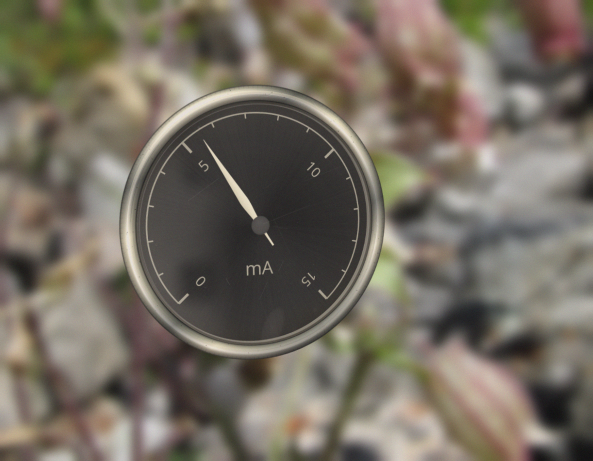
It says 5.5 mA
